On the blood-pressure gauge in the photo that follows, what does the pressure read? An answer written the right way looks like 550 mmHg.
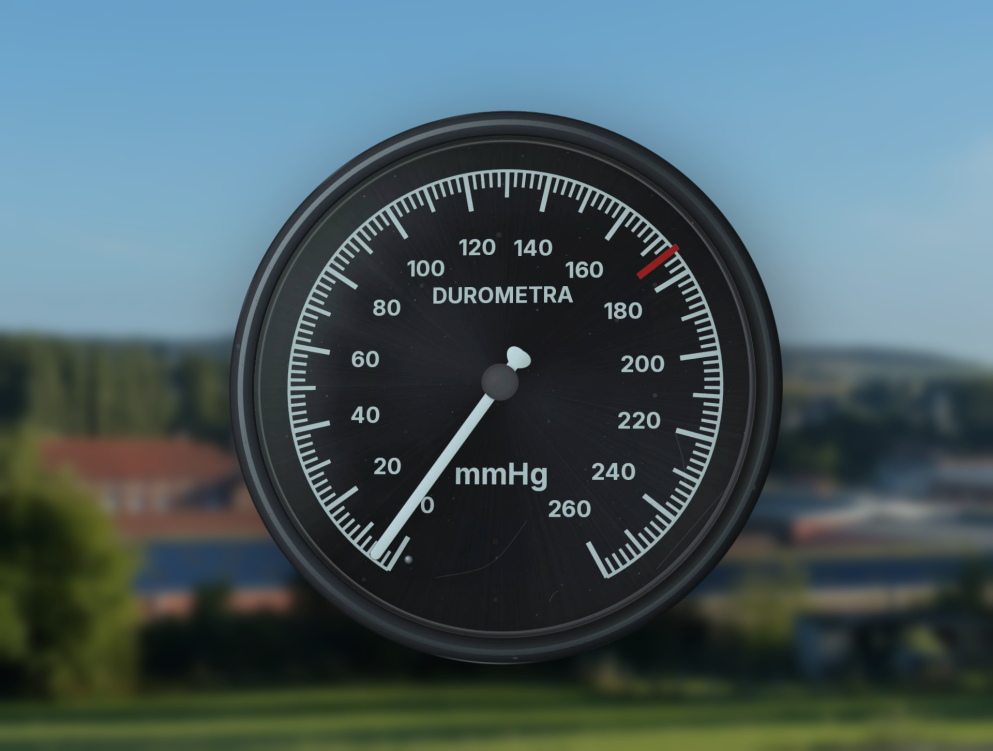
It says 4 mmHg
